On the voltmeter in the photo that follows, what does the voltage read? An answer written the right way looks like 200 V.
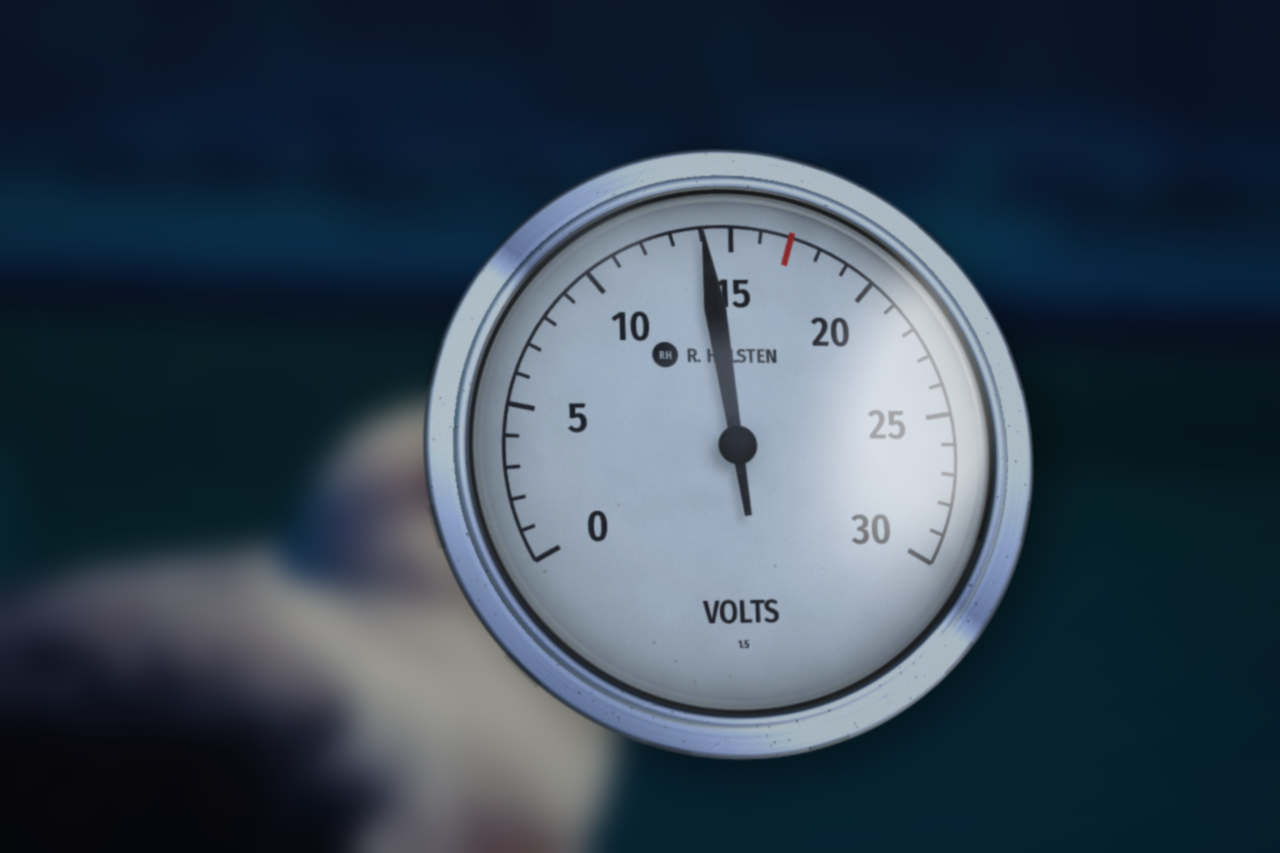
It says 14 V
